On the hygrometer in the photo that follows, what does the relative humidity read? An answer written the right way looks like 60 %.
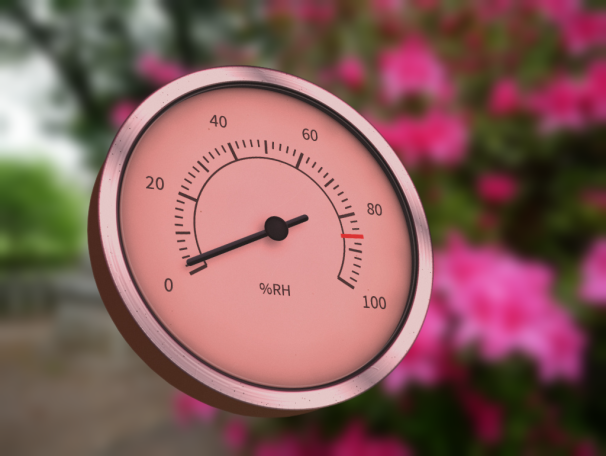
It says 2 %
